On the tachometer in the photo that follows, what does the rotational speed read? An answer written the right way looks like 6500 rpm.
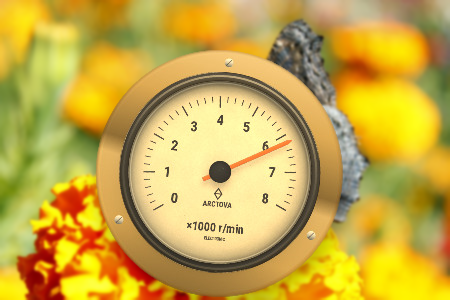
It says 6200 rpm
